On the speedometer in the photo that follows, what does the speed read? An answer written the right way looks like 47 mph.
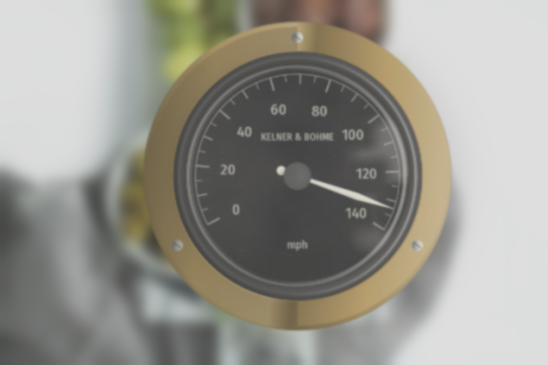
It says 132.5 mph
